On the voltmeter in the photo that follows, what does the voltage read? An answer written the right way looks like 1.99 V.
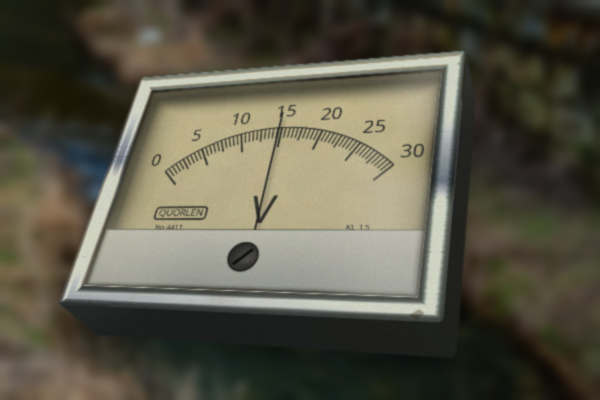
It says 15 V
